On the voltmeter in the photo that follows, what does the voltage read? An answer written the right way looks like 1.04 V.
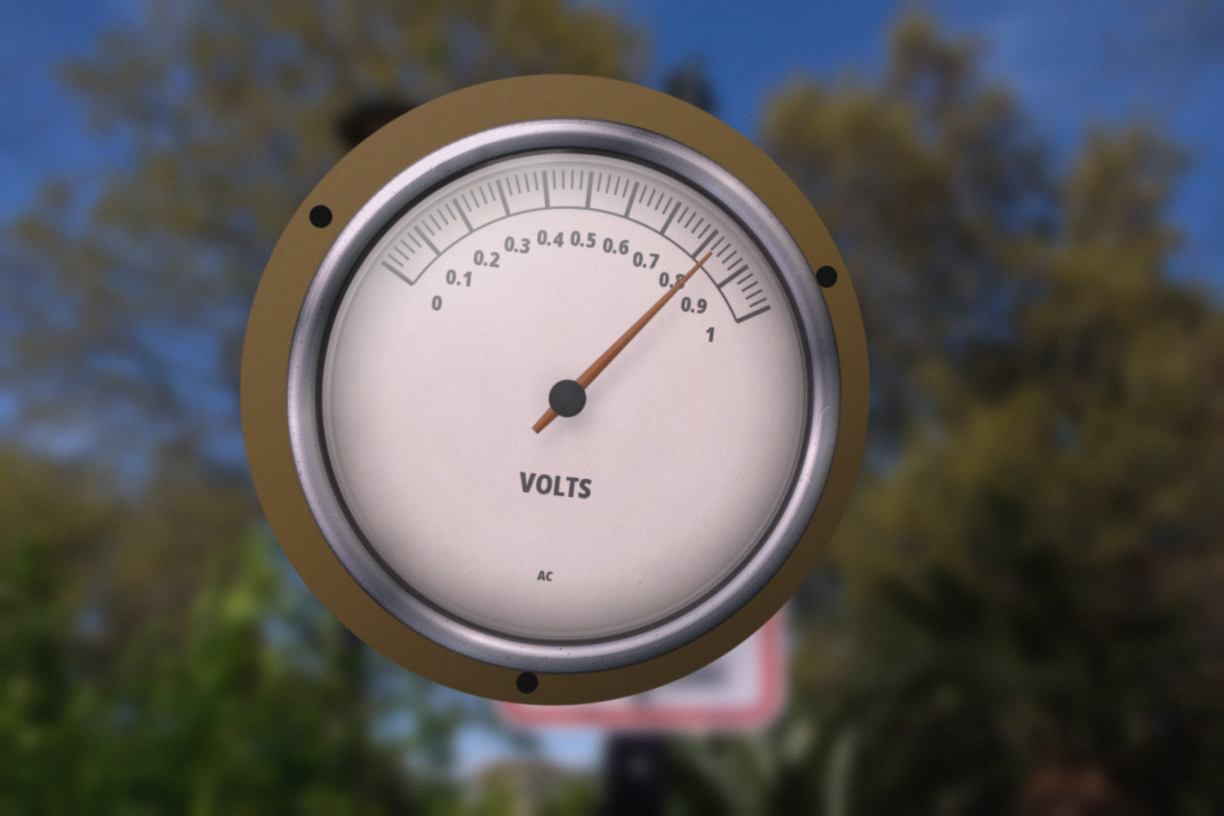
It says 0.82 V
